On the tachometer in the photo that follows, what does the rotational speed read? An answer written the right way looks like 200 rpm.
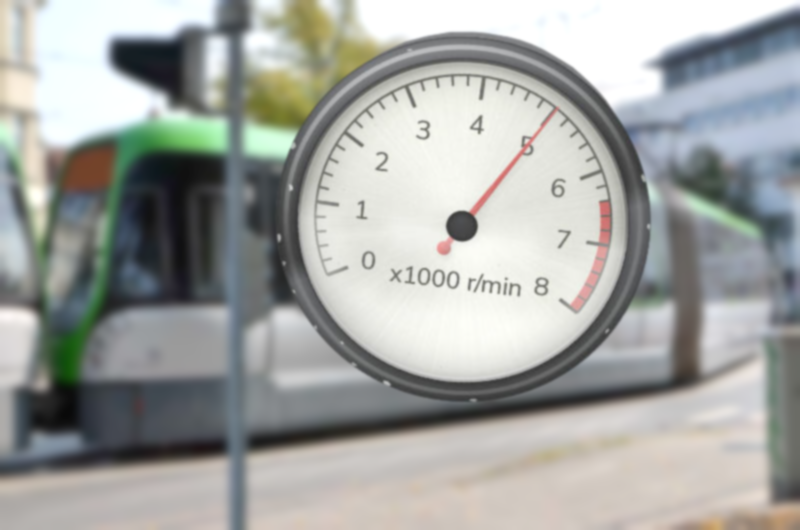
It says 5000 rpm
